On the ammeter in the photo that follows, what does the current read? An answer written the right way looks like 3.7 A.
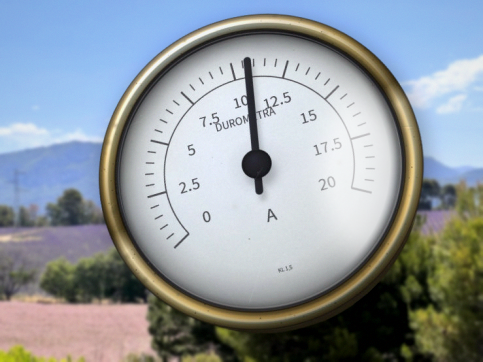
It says 10.75 A
